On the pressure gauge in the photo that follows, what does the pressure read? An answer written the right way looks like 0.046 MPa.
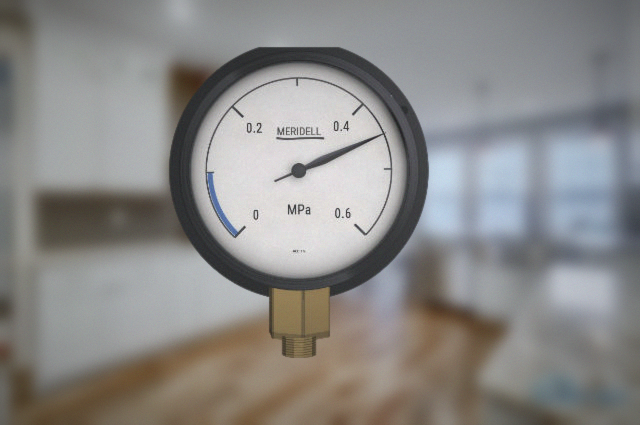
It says 0.45 MPa
